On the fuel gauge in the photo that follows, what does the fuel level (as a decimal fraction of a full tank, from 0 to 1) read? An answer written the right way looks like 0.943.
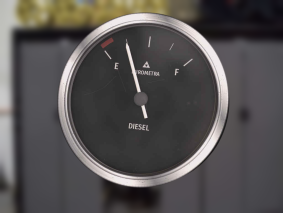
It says 0.25
